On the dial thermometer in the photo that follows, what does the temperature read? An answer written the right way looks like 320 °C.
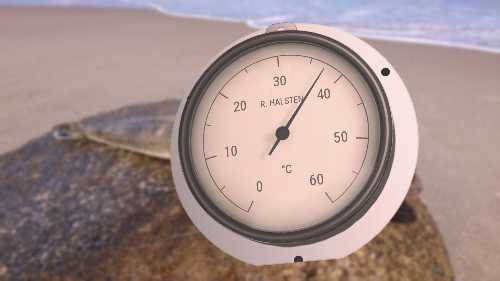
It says 37.5 °C
